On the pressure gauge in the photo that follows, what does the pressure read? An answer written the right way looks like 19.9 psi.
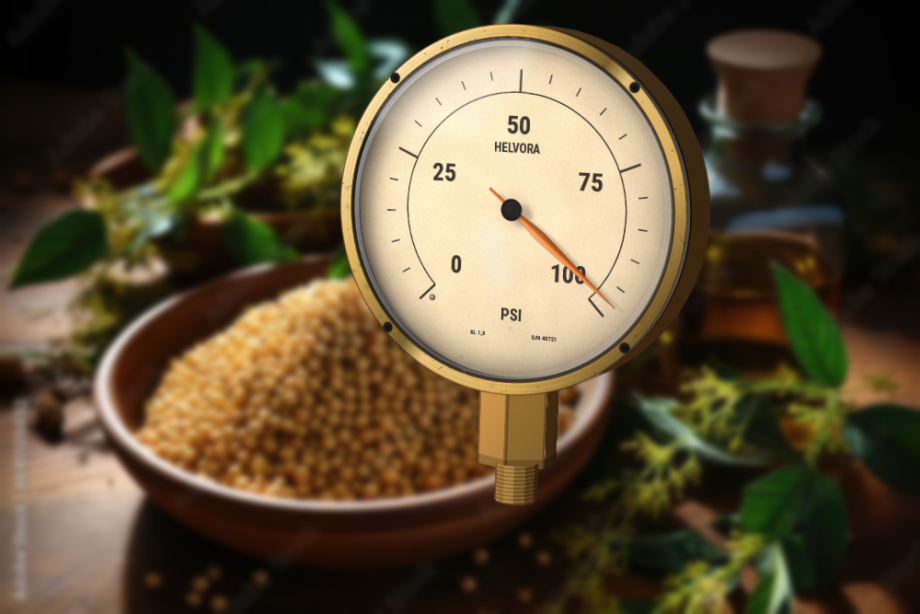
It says 97.5 psi
